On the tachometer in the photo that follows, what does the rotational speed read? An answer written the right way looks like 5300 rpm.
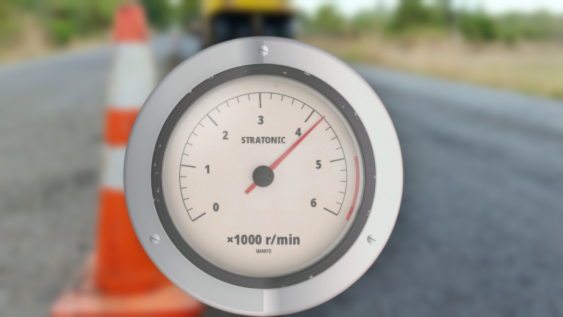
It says 4200 rpm
